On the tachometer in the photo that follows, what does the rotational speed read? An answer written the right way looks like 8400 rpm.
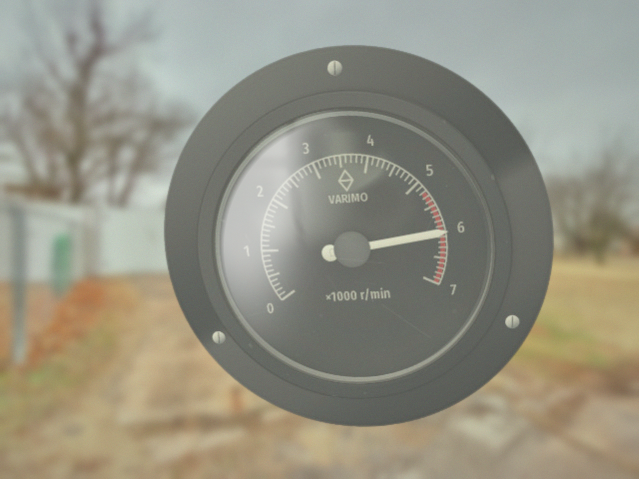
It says 6000 rpm
